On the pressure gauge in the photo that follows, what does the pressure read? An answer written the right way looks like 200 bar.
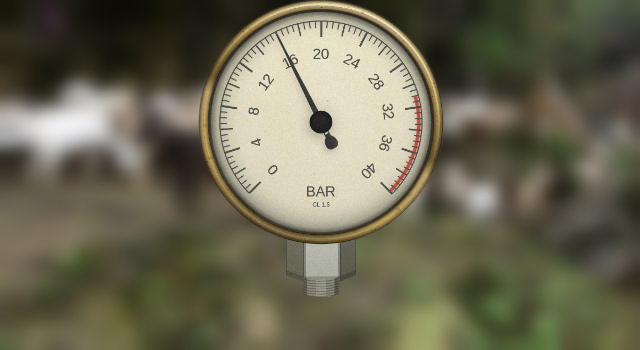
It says 16 bar
